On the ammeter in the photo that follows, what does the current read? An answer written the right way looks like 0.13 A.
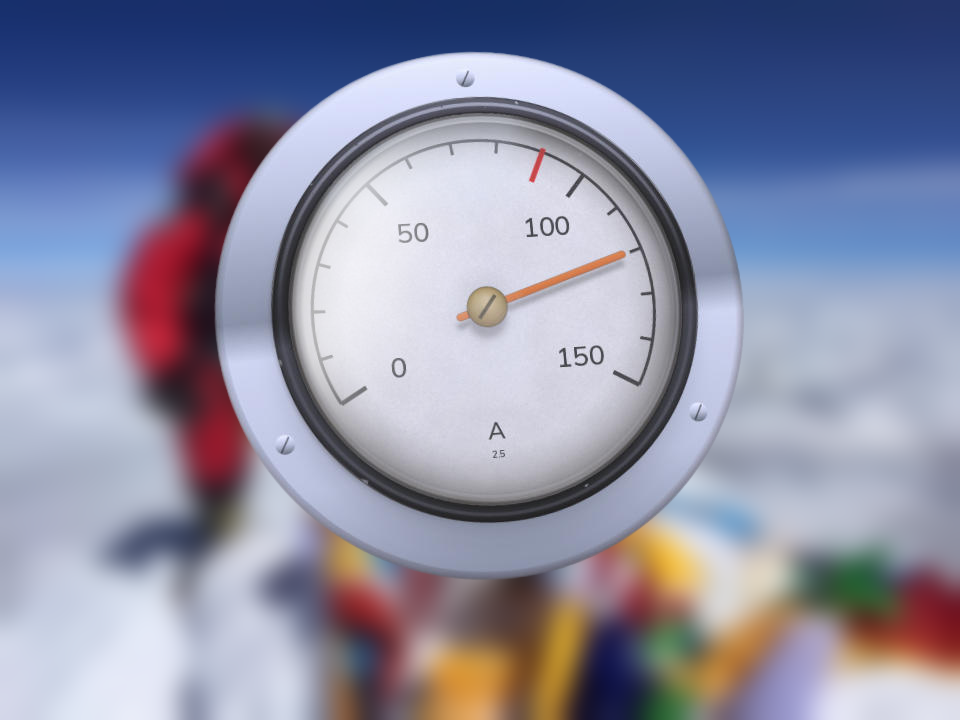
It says 120 A
